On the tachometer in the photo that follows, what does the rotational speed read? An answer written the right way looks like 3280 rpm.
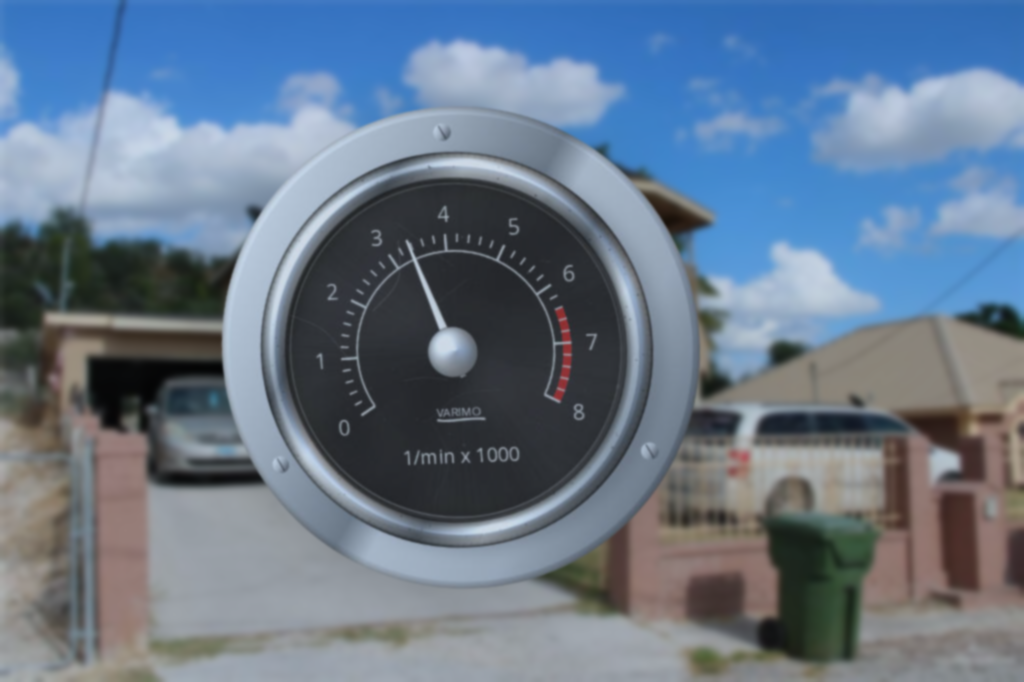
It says 3400 rpm
